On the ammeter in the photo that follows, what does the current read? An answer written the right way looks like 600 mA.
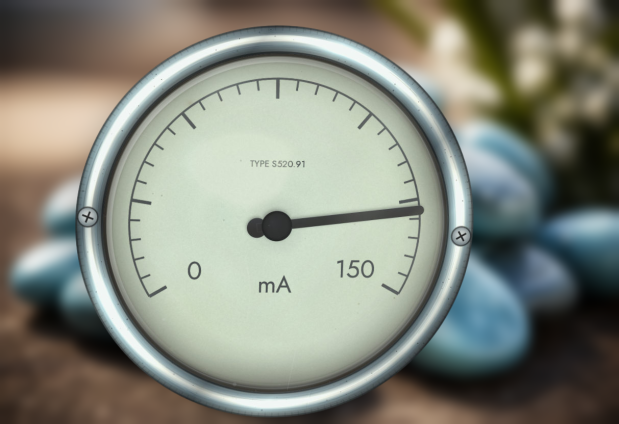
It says 127.5 mA
